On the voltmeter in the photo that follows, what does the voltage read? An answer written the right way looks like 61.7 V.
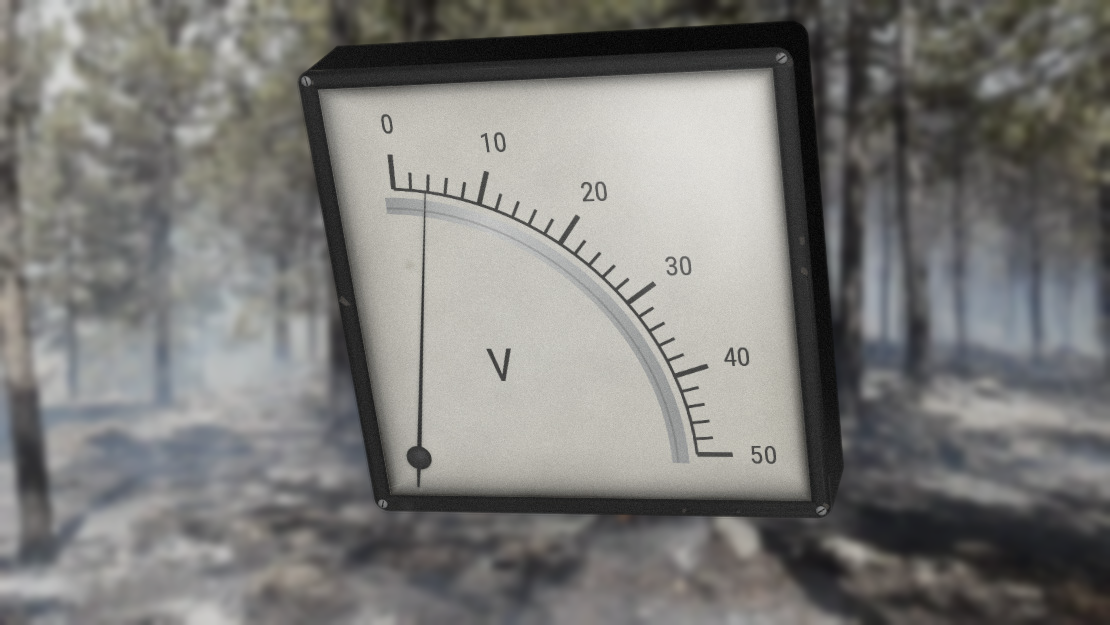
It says 4 V
